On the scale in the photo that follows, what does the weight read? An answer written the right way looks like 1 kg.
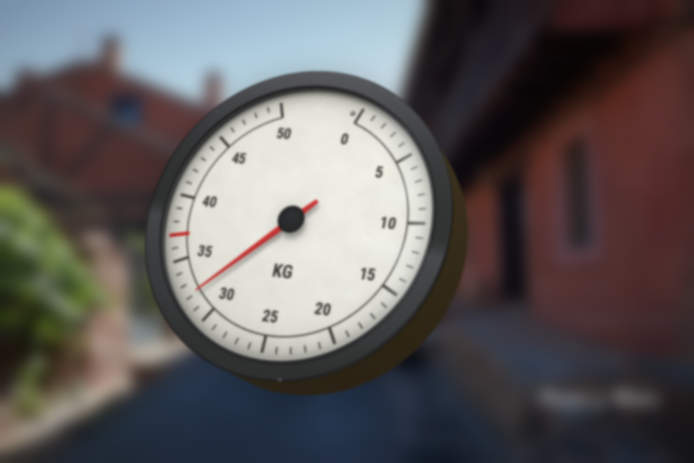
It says 32 kg
